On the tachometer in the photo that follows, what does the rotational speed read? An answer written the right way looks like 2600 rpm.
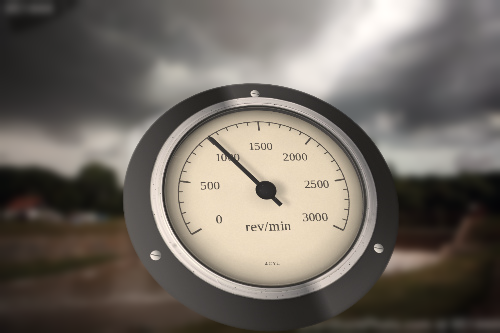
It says 1000 rpm
